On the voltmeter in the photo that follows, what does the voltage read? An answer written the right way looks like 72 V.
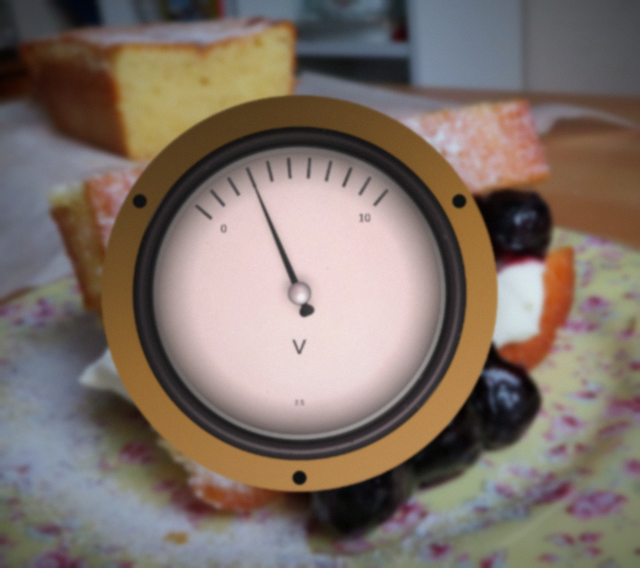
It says 3 V
